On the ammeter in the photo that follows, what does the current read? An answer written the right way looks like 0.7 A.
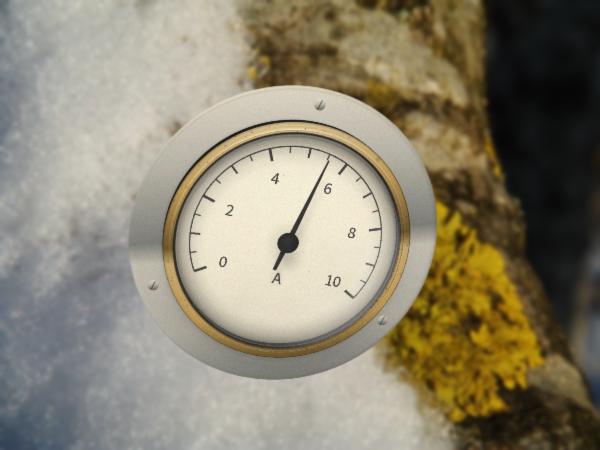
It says 5.5 A
